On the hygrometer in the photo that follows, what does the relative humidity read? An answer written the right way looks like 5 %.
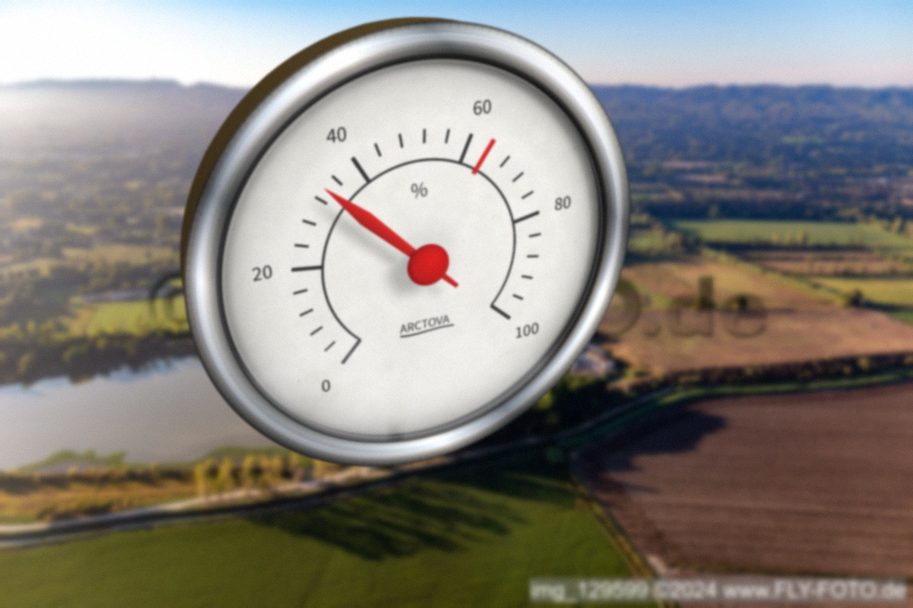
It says 34 %
